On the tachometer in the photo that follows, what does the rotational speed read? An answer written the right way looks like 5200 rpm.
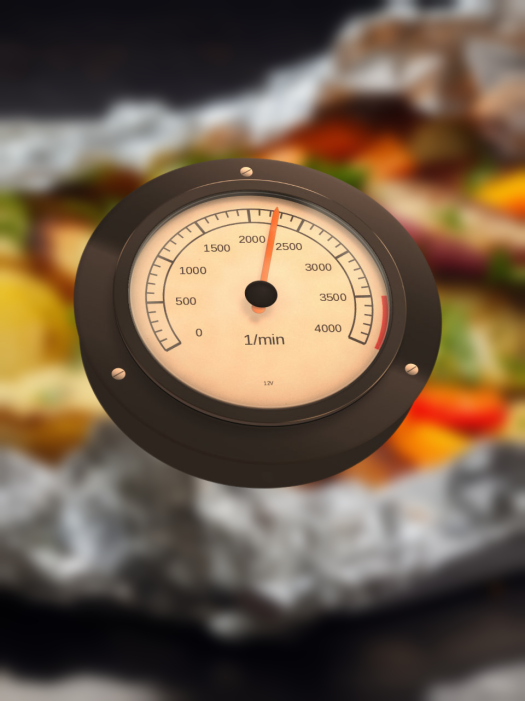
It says 2250 rpm
